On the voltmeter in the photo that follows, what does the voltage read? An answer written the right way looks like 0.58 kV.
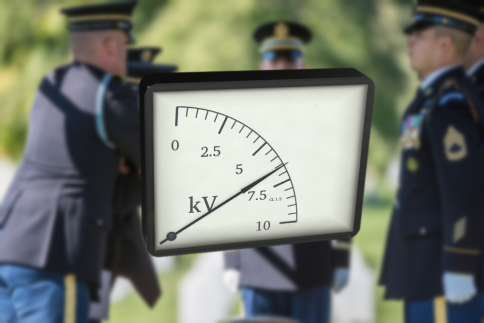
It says 6.5 kV
